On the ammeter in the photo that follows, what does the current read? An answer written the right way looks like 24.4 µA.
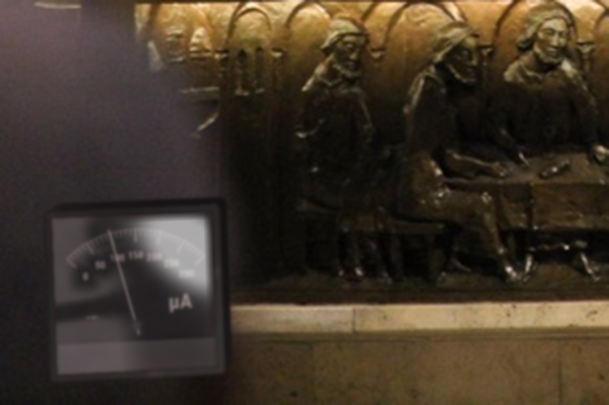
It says 100 µA
